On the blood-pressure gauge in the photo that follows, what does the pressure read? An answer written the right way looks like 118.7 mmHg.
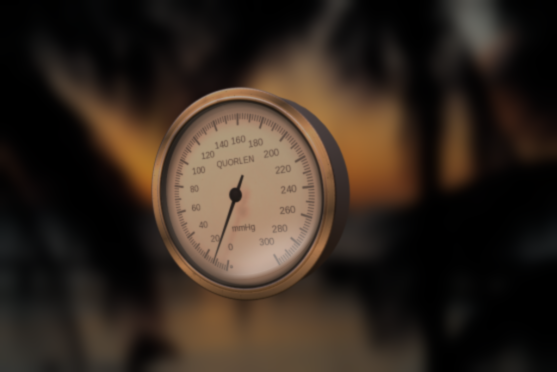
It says 10 mmHg
